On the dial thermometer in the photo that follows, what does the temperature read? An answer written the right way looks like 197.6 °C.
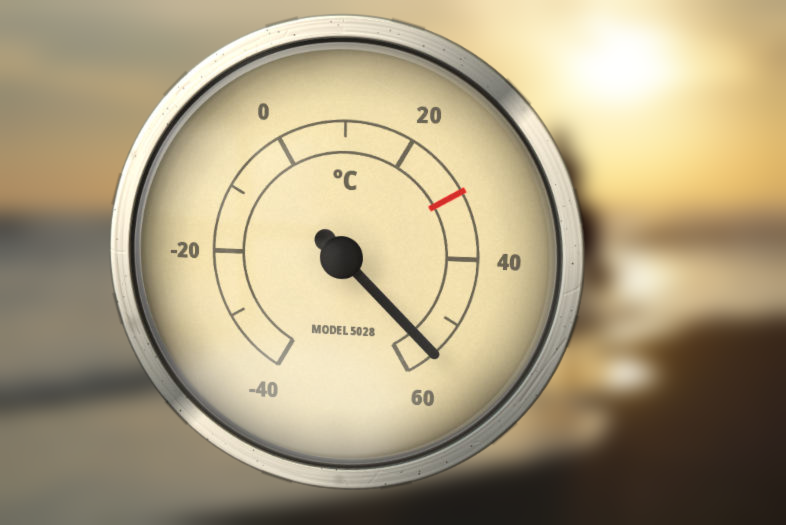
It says 55 °C
